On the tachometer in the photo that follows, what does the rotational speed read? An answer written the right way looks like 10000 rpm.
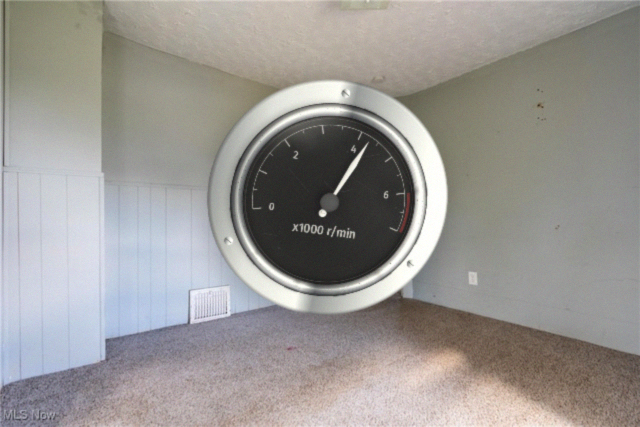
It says 4250 rpm
